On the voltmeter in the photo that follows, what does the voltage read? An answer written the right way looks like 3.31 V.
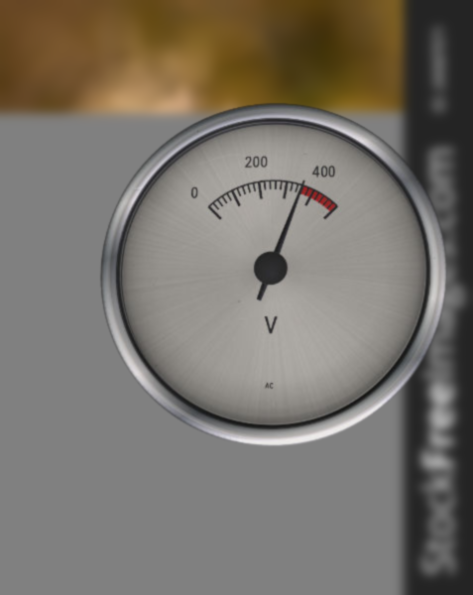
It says 360 V
